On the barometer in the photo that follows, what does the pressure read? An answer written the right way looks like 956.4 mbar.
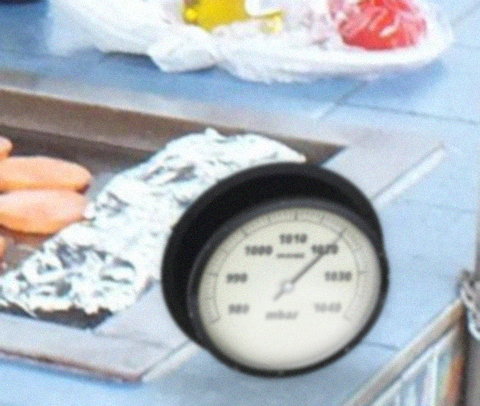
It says 1020 mbar
